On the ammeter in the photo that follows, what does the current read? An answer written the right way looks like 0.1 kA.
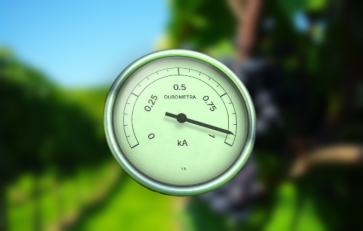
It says 0.95 kA
